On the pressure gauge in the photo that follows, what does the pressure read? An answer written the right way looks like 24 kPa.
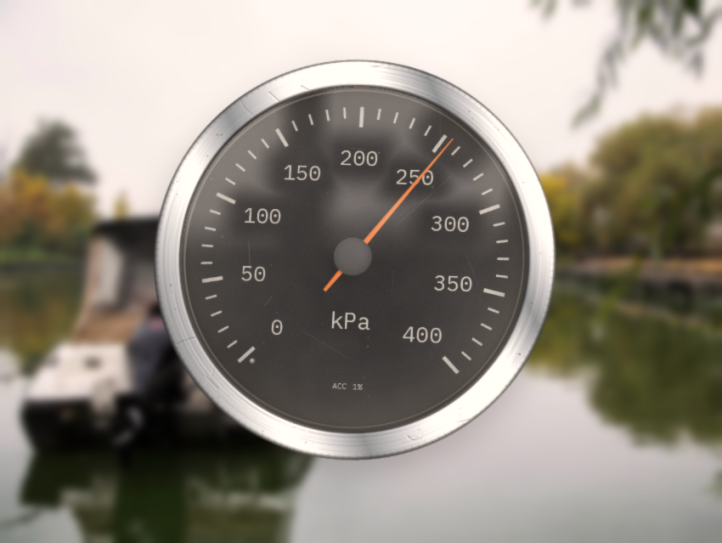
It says 255 kPa
